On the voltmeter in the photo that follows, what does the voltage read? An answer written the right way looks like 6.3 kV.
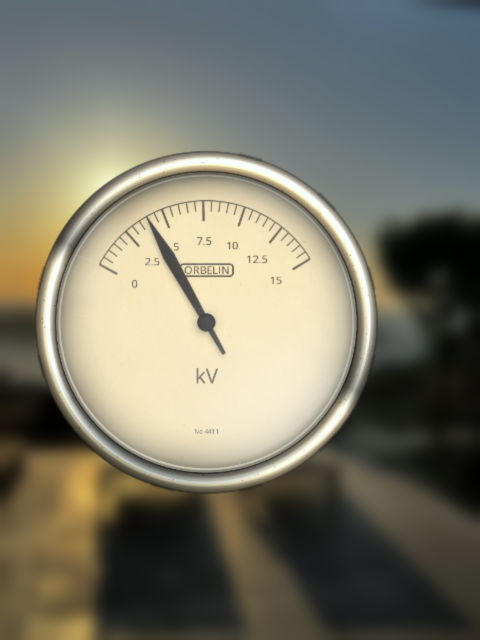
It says 4 kV
